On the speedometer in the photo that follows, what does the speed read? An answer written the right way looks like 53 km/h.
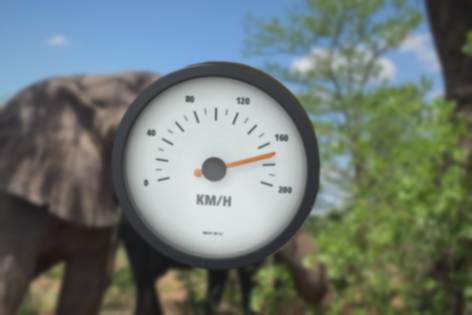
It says 170 km/h
